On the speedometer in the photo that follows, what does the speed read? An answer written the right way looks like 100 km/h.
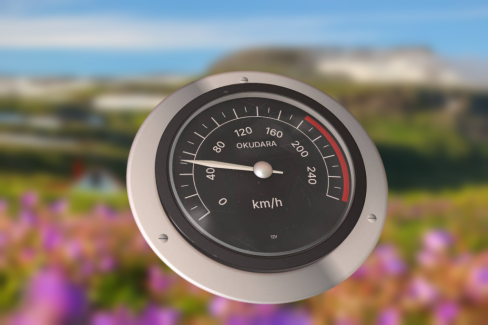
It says 50 km/h
